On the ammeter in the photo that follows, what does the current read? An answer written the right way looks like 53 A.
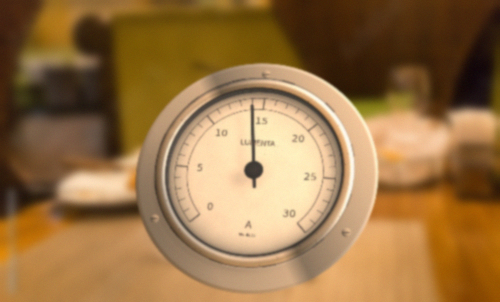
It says 14 A
